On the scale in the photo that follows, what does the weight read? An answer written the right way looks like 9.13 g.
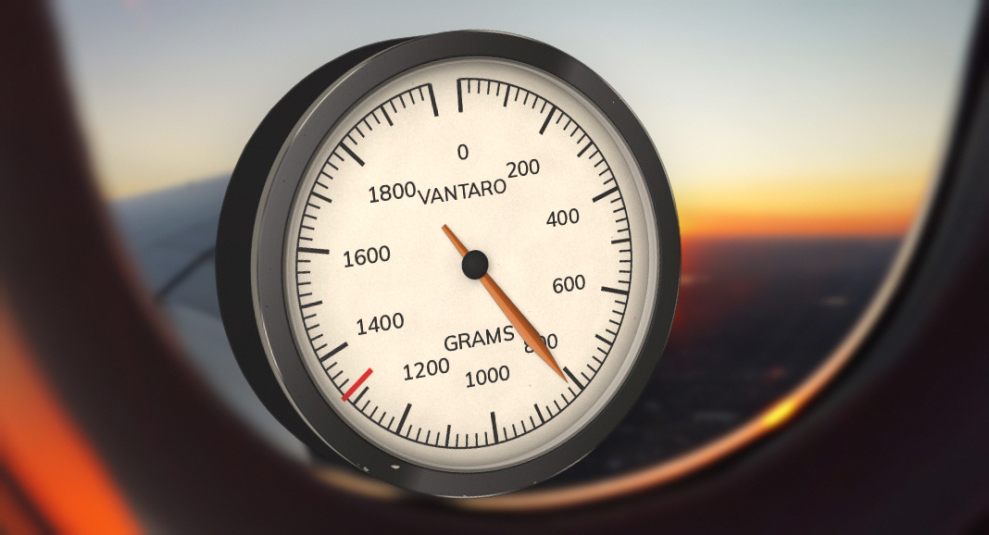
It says 820 g
